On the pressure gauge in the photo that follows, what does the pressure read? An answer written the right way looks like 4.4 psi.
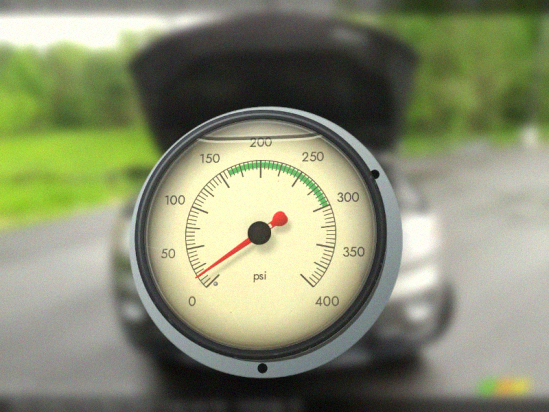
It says 15 psi
